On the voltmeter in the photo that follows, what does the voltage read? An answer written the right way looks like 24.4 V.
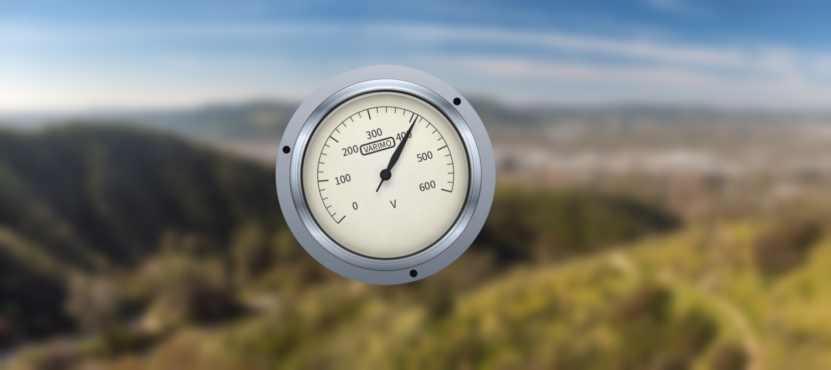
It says 410 V
